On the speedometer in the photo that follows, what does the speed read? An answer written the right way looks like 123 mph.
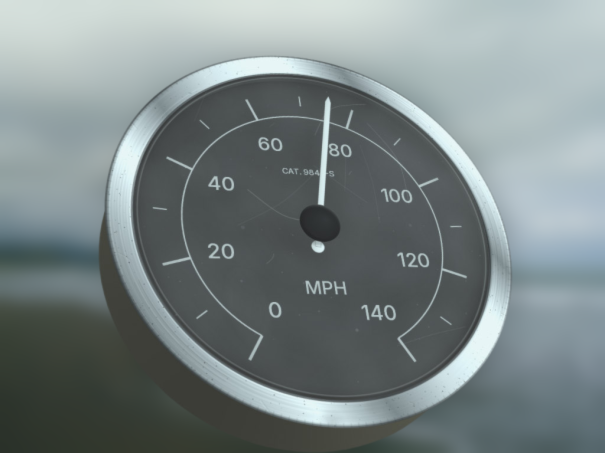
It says 75 mph
